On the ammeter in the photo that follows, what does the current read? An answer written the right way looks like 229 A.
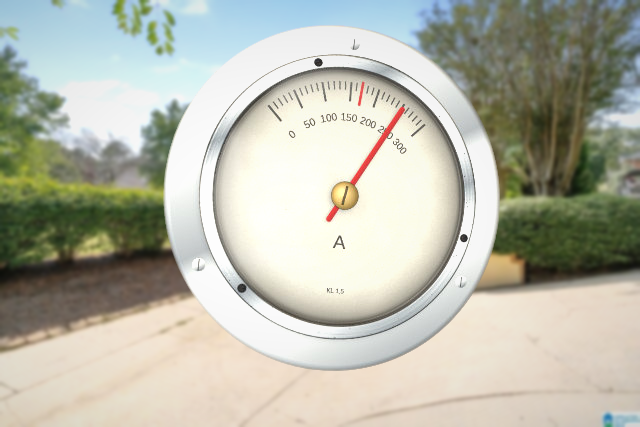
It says 250 A
